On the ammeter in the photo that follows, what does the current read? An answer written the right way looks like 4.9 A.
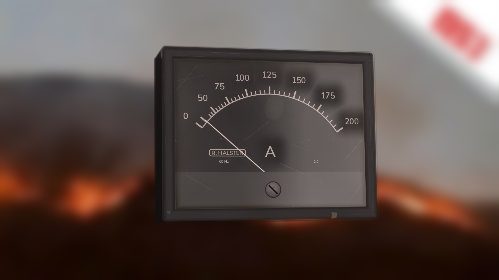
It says 25 A
